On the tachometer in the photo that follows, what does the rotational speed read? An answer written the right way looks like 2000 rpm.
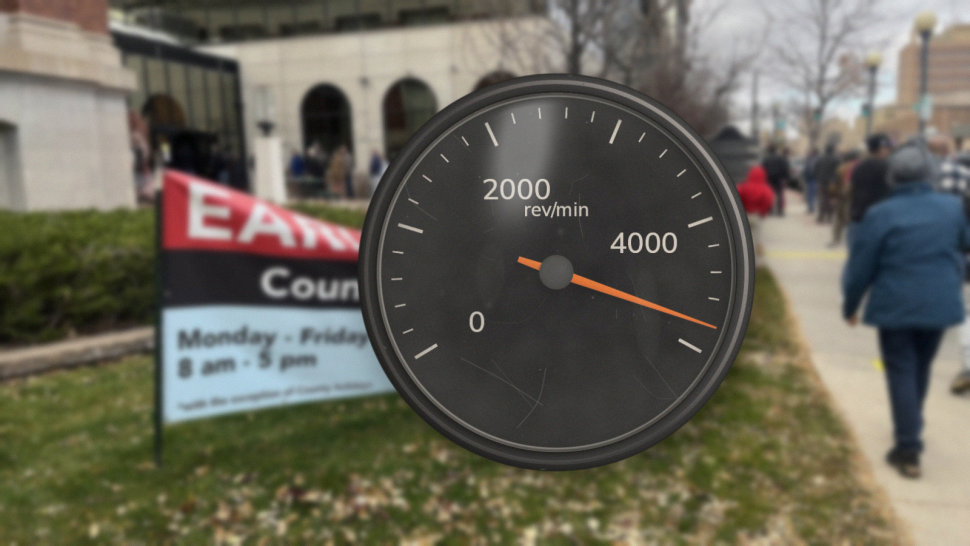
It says 4800 rpm
